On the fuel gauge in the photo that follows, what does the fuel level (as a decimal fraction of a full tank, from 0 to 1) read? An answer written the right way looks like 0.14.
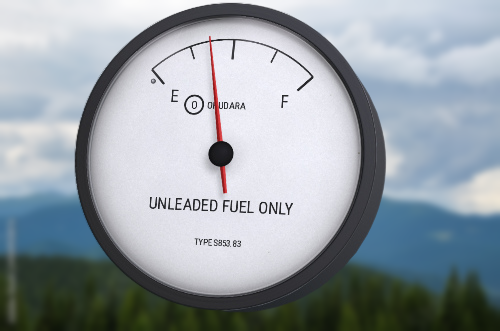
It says 0.375
